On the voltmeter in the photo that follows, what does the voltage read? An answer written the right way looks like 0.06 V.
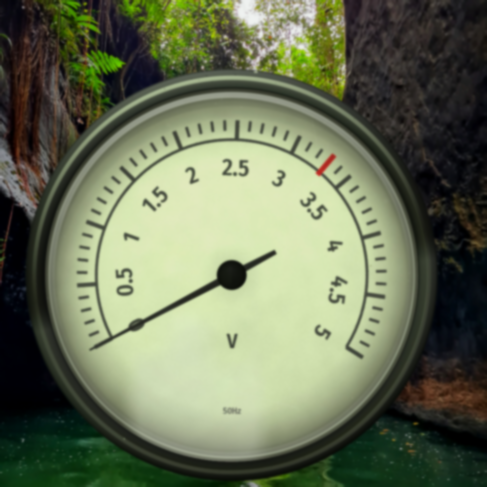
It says 0 V
